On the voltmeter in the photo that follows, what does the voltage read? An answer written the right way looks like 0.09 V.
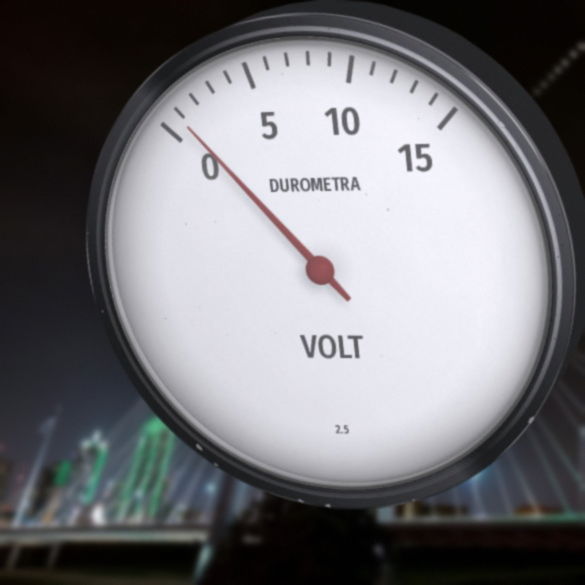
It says 1 V
